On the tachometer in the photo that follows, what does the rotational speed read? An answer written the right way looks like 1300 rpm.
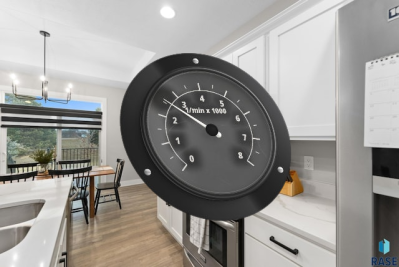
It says 2500 rpm
